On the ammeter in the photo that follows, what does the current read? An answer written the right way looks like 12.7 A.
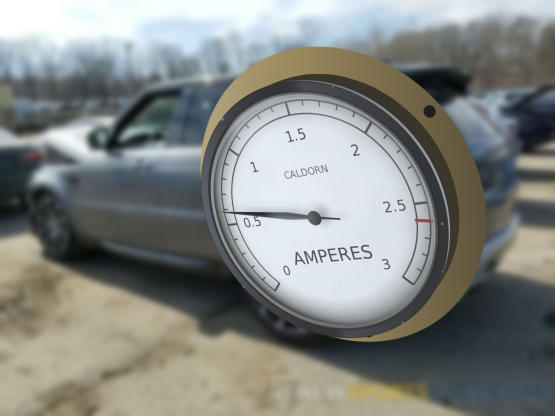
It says 0.6 A
